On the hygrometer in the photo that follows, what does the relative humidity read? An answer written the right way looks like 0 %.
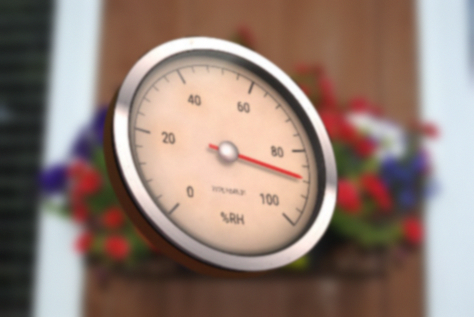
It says 88 %
